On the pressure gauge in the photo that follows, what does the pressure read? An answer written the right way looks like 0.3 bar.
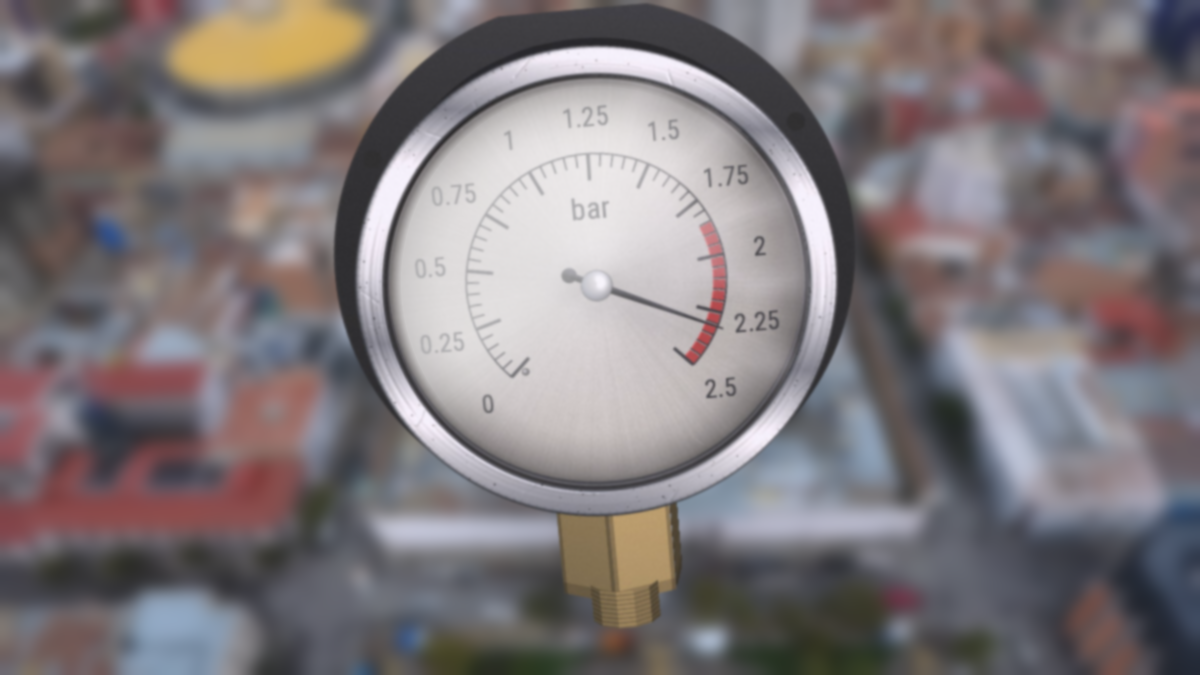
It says 2.3 bar
